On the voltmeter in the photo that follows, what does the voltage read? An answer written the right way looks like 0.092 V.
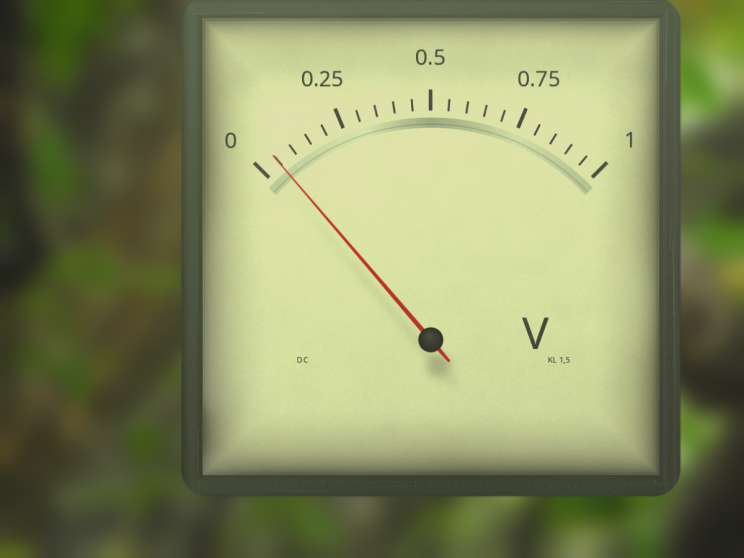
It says 0.05 V
